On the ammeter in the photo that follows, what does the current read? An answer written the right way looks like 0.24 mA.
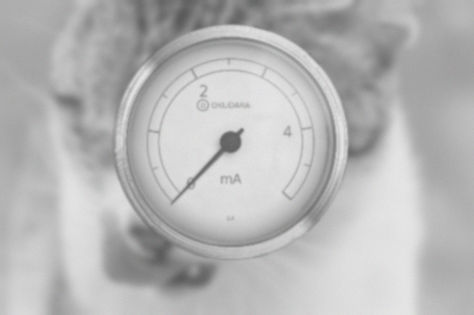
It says 0 mA
